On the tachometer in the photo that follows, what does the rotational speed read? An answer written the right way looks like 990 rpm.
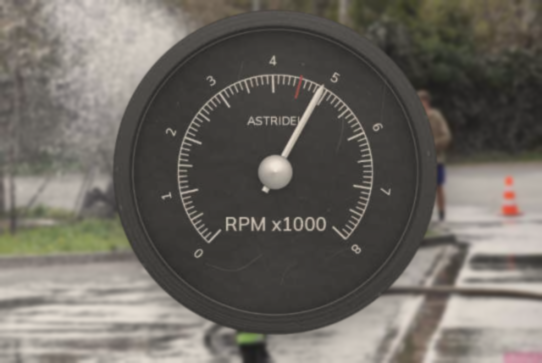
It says 4900 rpm
